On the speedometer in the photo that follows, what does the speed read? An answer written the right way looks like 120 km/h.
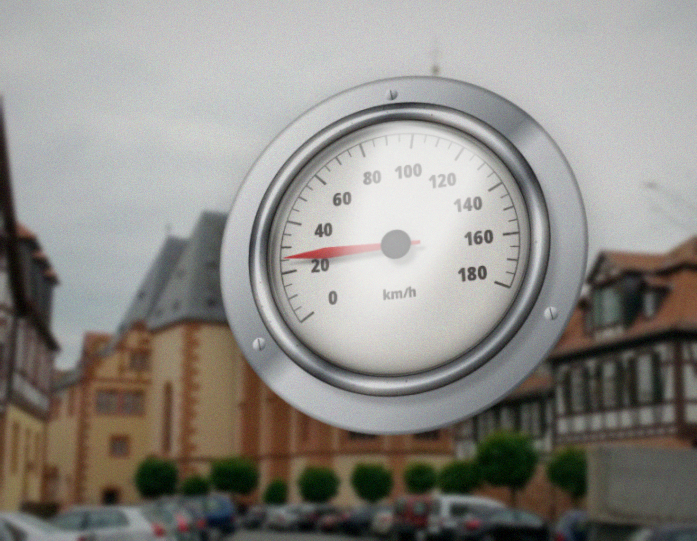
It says 25 km/h
